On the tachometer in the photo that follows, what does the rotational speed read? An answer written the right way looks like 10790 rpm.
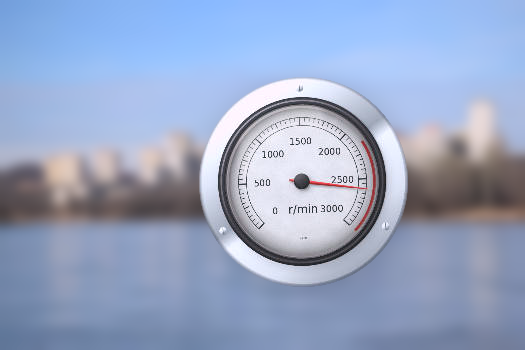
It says 2600 rpm
